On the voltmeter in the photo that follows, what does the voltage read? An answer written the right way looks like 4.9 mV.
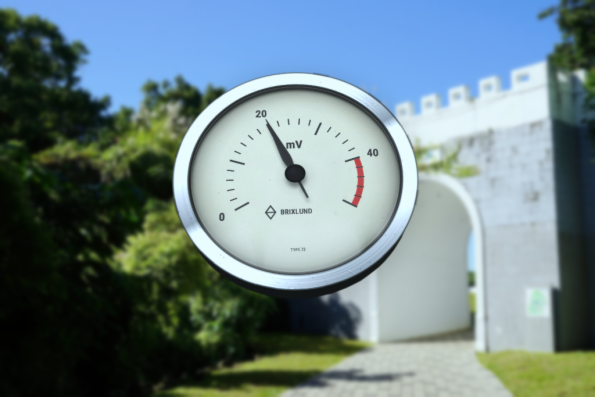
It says 20 mV
